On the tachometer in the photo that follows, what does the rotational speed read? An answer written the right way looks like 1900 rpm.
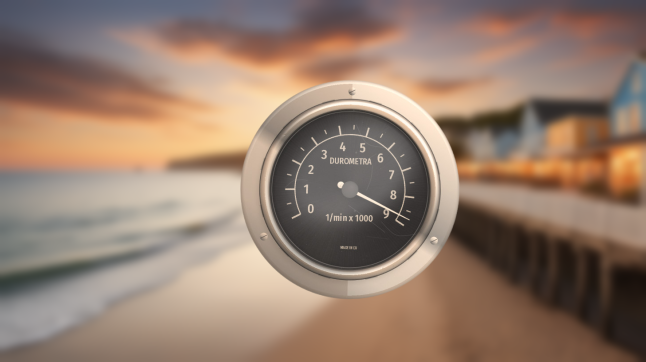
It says 8750 rpm
